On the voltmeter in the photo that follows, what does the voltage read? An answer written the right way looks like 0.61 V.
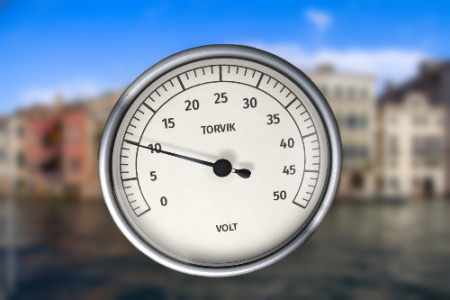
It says 10 V
